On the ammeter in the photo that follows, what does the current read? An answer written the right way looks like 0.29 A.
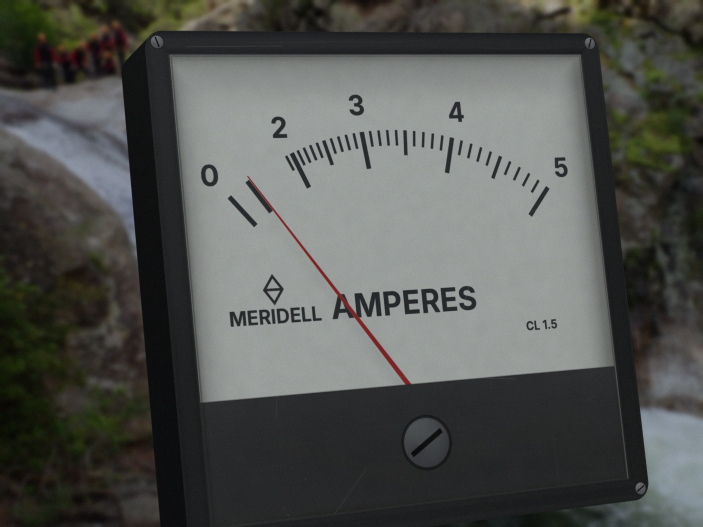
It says 1 A
